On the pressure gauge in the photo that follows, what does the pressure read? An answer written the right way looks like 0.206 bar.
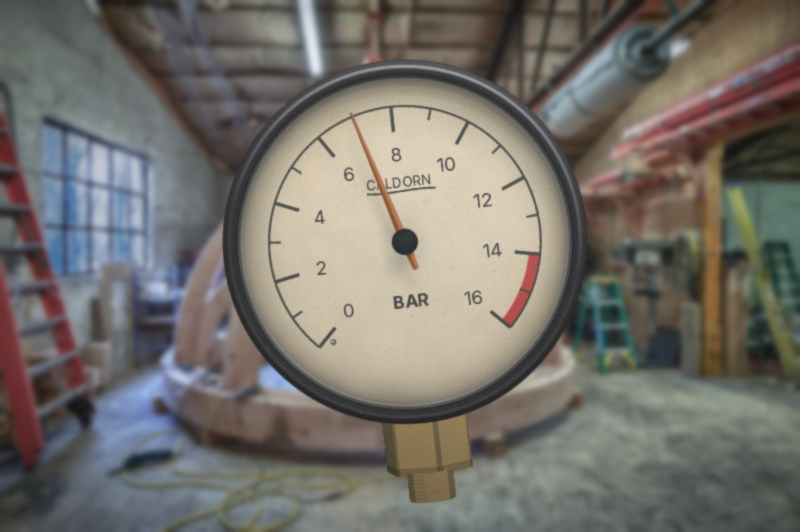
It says 7 bar
